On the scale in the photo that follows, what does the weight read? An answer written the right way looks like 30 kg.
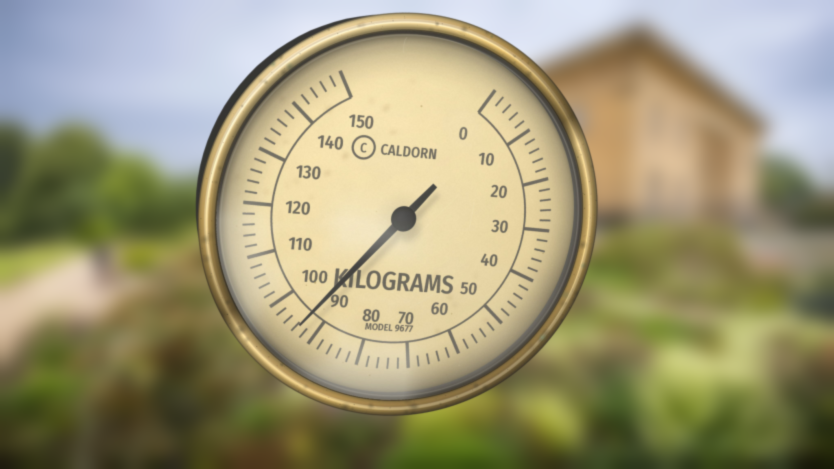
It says 94 kg
